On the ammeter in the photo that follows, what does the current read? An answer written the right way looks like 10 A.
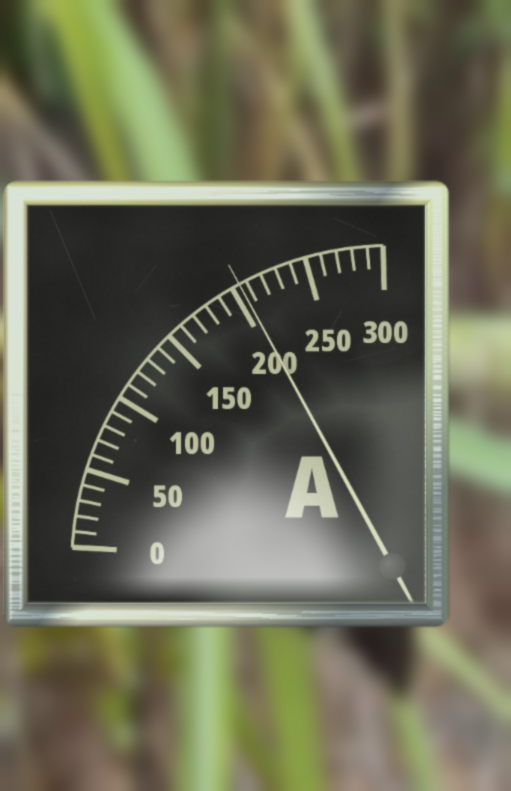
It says 205 A
